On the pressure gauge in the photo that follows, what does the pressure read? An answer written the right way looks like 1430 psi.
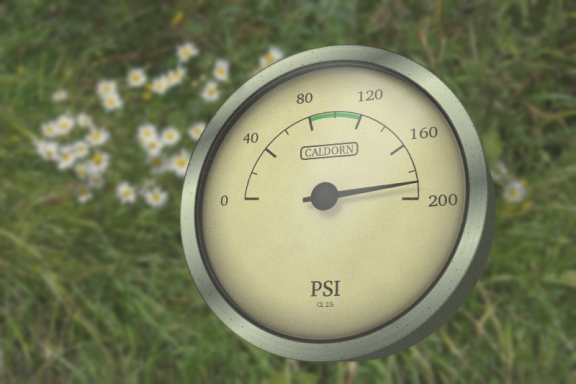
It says 190 psi
